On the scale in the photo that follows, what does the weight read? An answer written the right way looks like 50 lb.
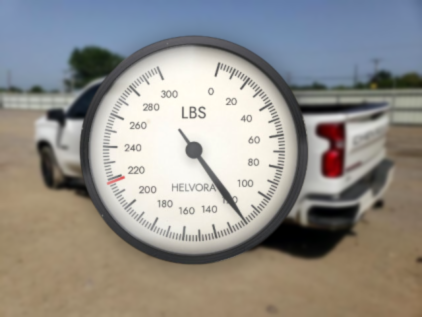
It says 120 lb
